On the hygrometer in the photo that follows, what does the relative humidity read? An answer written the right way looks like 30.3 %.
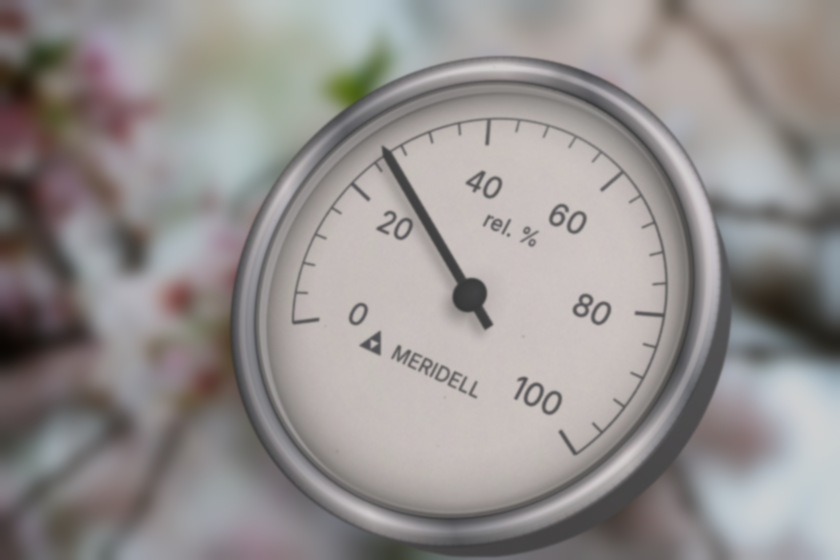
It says 26 %
